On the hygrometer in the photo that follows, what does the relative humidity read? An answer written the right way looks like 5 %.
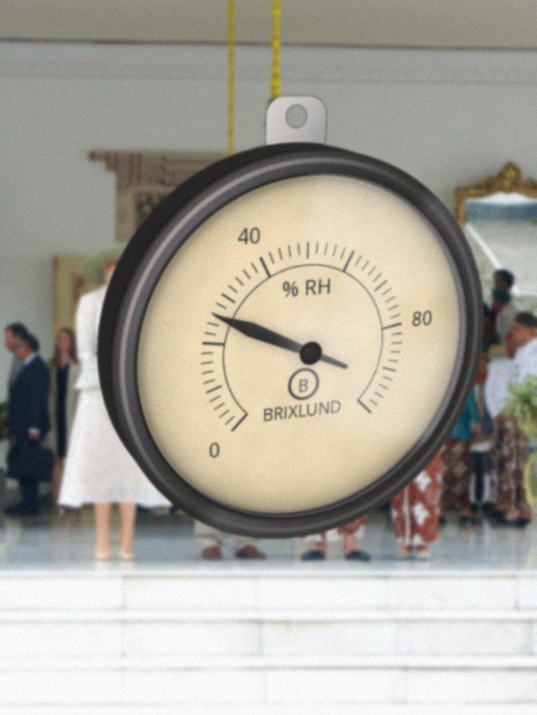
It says 26 %
